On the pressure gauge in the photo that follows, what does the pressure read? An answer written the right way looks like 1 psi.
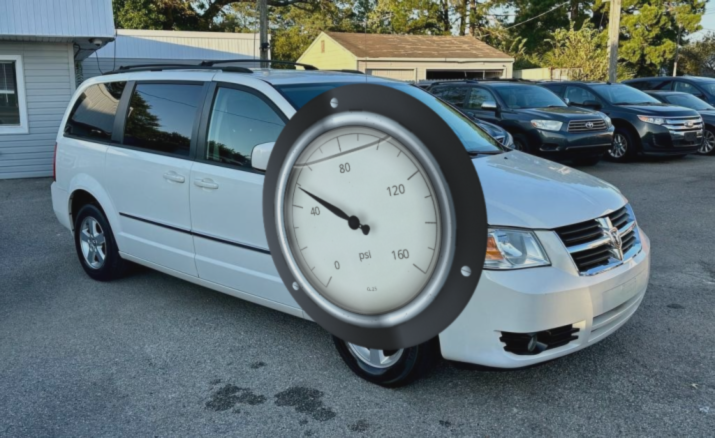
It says 50 psi
